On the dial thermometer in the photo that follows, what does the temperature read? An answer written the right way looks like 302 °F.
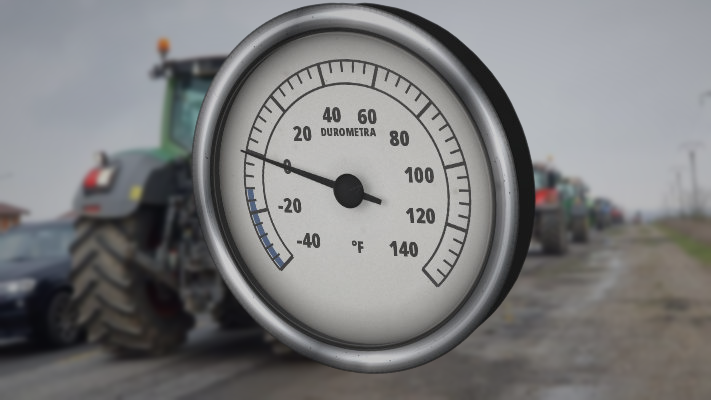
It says 0 °F
